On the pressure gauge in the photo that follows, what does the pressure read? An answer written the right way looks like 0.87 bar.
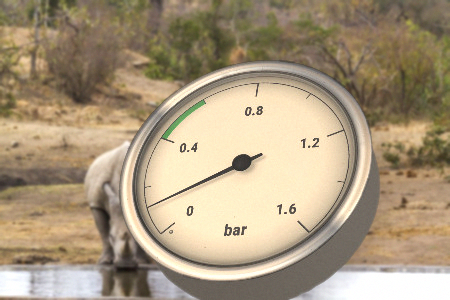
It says 0.1 bar
